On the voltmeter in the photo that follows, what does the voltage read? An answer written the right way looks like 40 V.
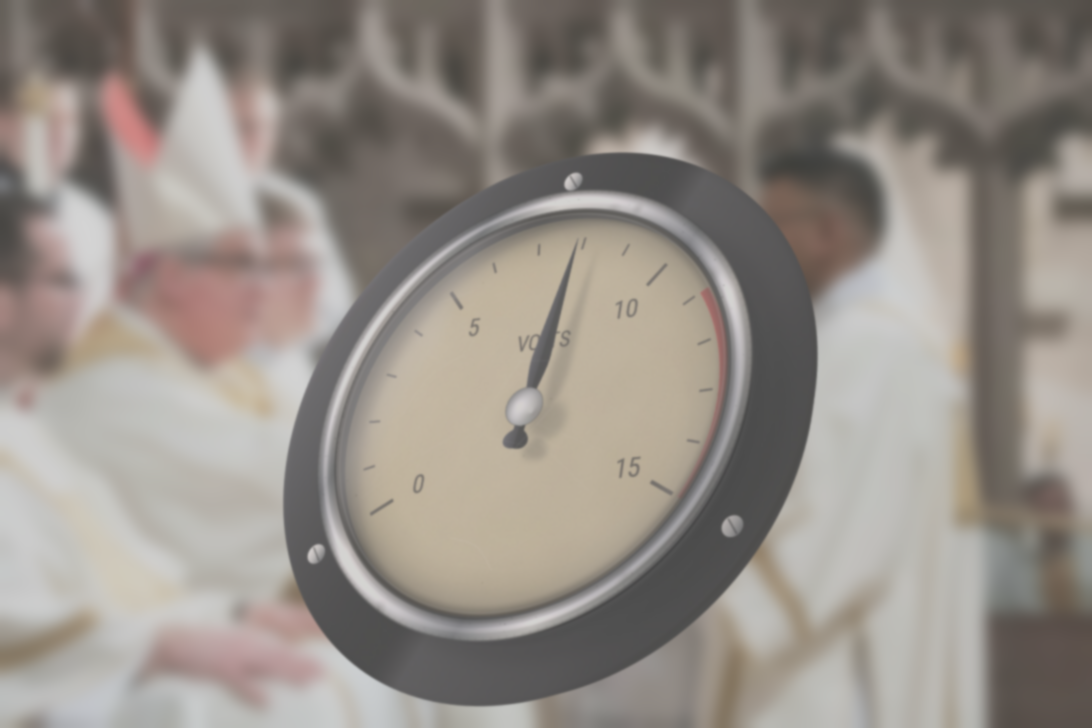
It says 8 V
